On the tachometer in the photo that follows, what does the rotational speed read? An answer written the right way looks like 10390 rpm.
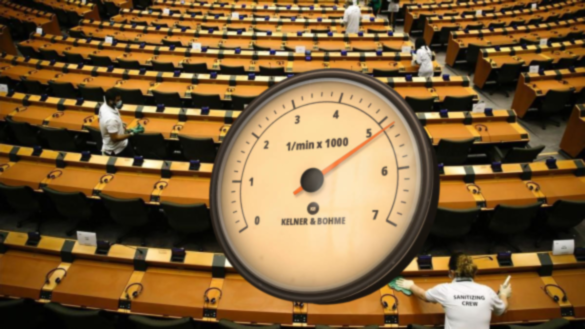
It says 5200 rpm
